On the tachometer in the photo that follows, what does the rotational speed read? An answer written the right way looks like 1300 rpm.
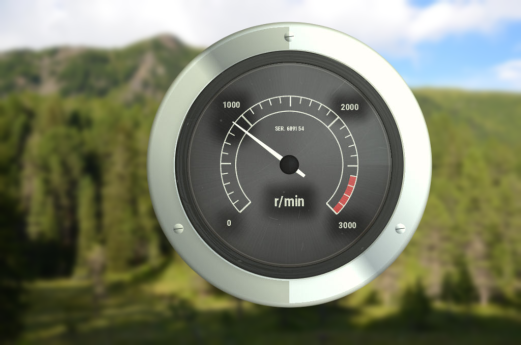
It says 900 rpm
